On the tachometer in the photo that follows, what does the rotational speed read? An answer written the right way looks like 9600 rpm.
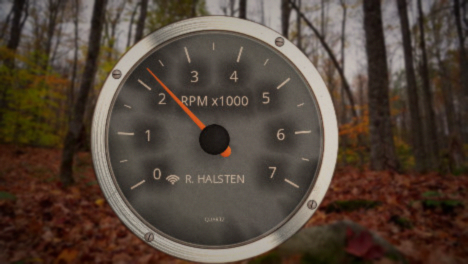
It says 2250 rpm
